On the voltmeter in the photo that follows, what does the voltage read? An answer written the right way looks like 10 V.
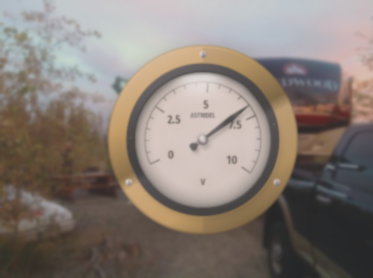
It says 7 V
